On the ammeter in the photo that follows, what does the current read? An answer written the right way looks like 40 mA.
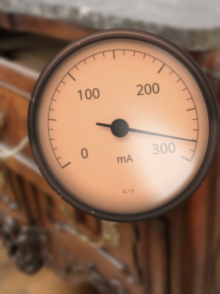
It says 280 mA
